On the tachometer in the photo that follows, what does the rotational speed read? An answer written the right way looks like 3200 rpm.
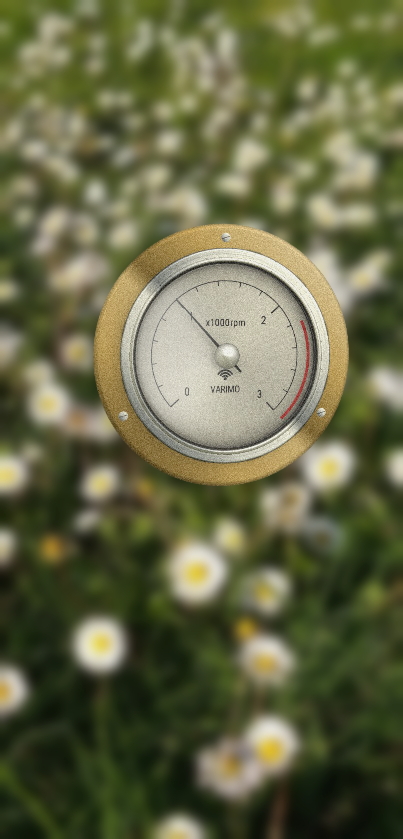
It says 1000 rpm
